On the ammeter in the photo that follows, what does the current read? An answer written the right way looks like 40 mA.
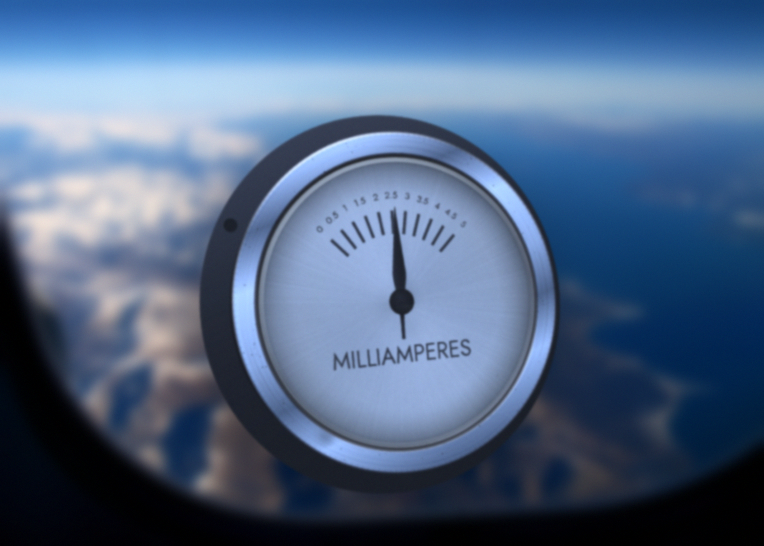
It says 2.5 mA
